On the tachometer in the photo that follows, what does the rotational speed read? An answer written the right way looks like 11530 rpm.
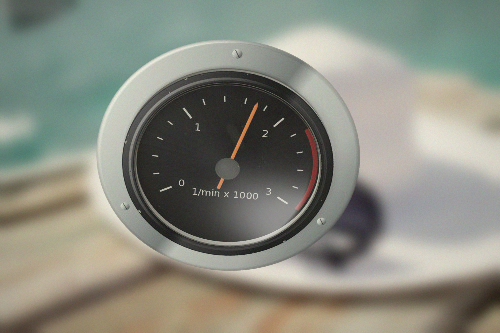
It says 1700 rpm
